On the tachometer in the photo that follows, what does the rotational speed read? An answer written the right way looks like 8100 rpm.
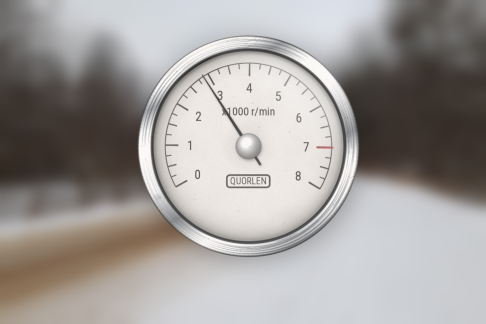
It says 2875 rpm
